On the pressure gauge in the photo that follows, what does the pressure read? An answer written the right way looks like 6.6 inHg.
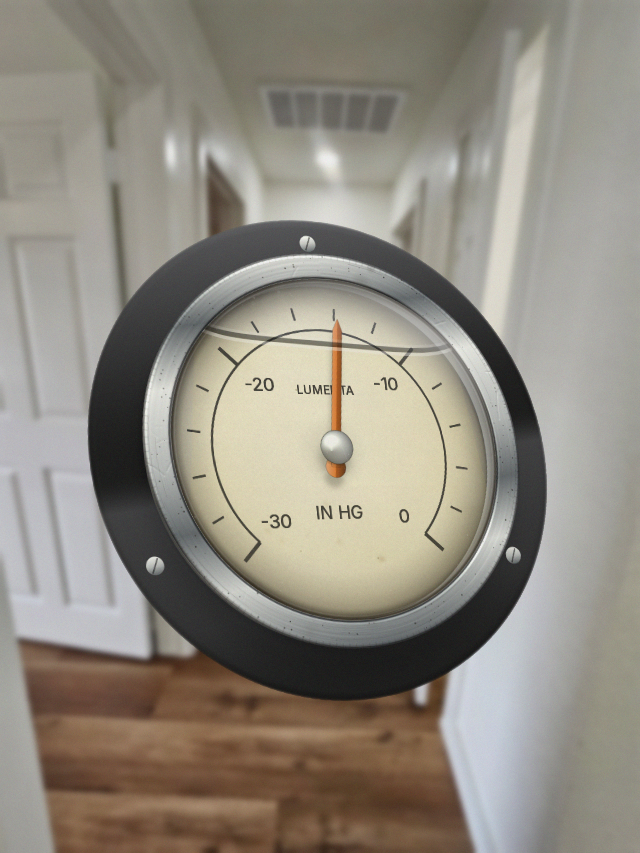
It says -14 inHg
